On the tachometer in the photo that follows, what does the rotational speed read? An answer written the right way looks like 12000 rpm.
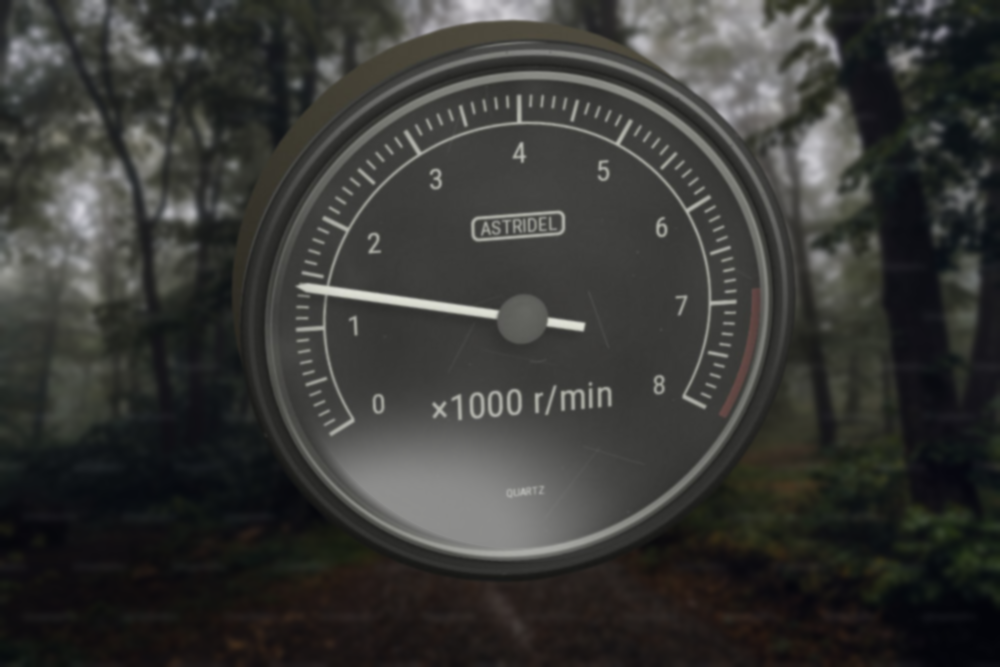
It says 1400 rpm
